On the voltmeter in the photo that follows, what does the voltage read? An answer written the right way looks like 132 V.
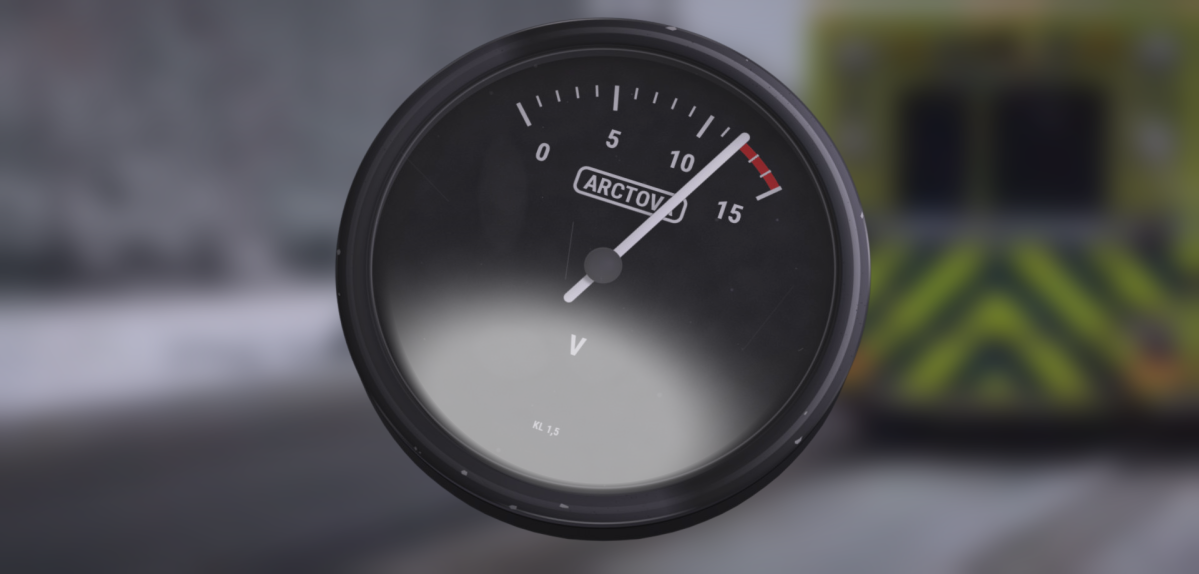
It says 12 V
